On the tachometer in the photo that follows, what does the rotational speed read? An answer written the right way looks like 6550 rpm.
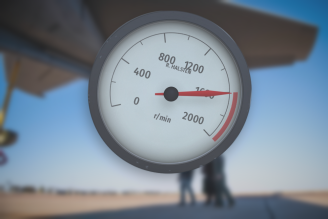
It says 1600 rpm
